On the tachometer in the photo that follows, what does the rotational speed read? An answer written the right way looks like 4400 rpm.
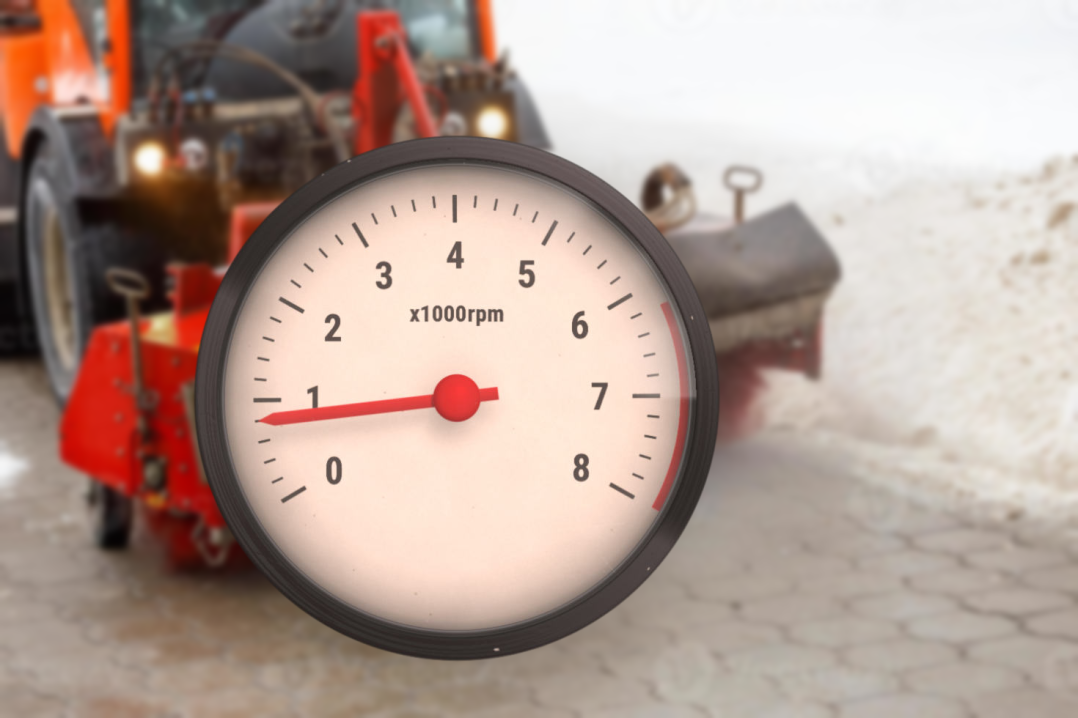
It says 800 rpm
